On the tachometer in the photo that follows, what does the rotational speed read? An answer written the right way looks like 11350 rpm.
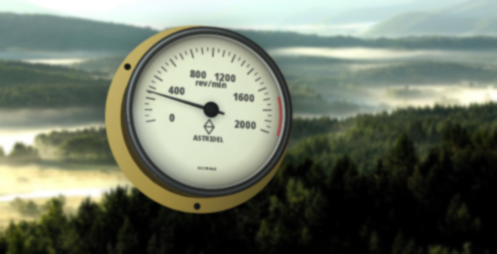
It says 250 rpm
